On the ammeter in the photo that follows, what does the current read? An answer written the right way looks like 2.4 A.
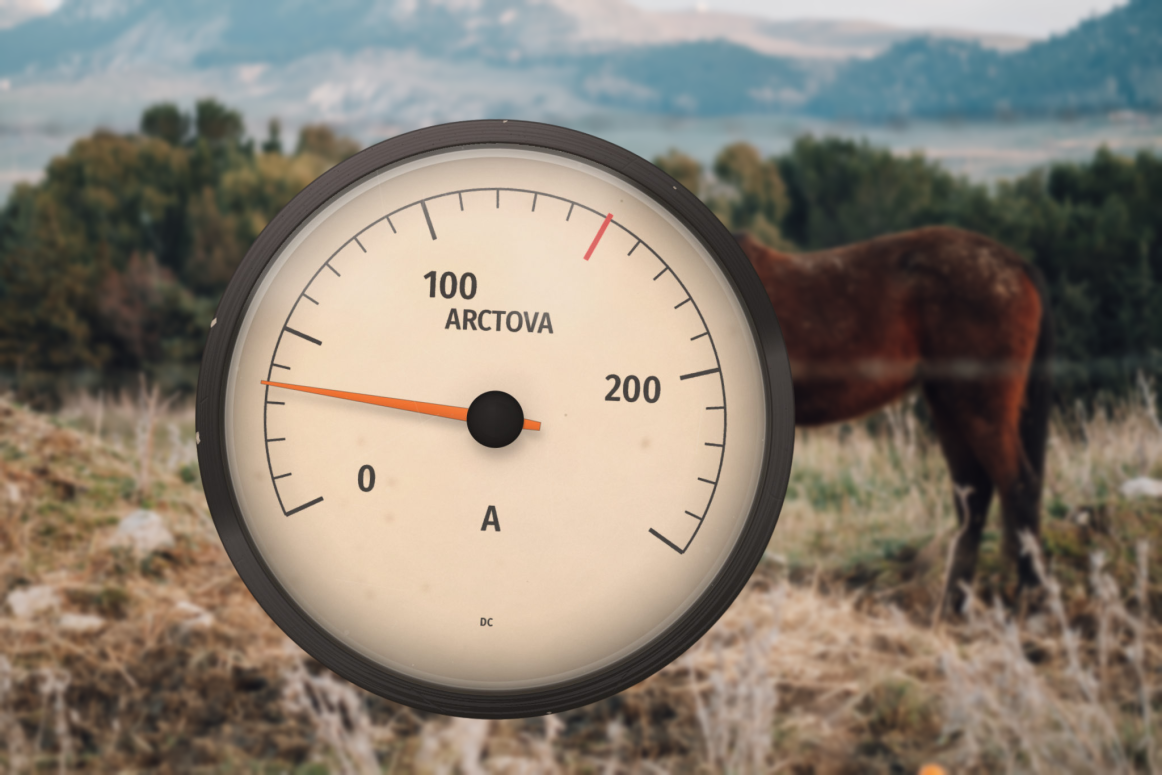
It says 35 A
